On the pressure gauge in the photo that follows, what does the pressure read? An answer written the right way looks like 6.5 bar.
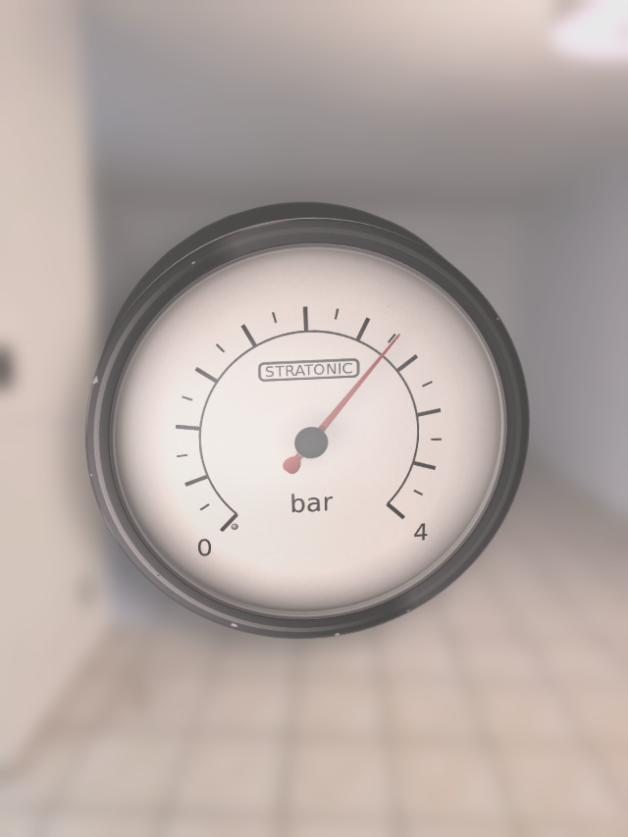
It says 2.6 bar
